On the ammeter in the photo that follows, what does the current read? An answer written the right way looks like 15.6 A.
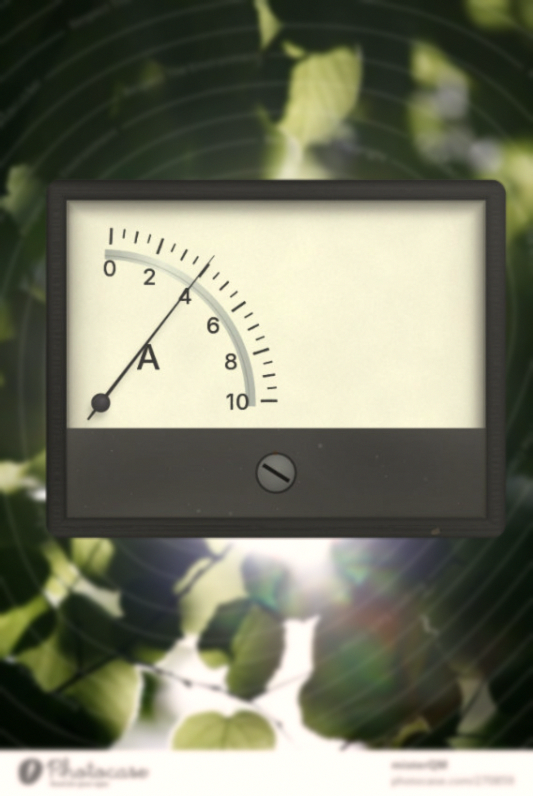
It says 4 A
